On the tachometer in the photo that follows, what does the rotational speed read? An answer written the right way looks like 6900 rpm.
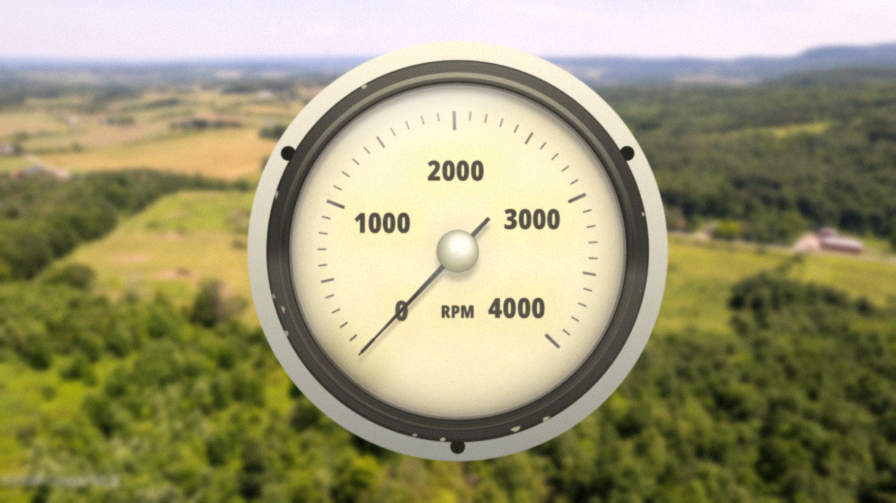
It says 0 rpm
